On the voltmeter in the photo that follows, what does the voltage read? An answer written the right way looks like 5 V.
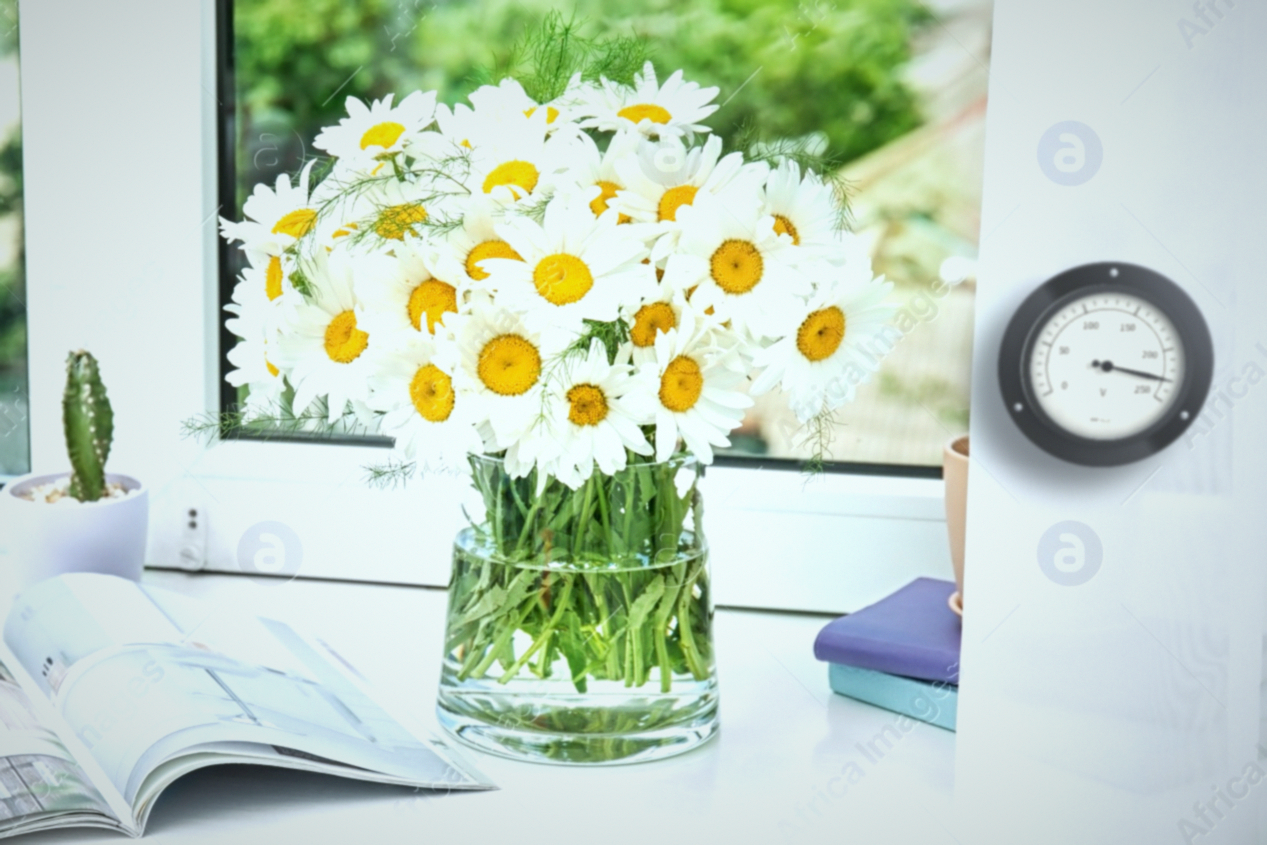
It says 230 V
